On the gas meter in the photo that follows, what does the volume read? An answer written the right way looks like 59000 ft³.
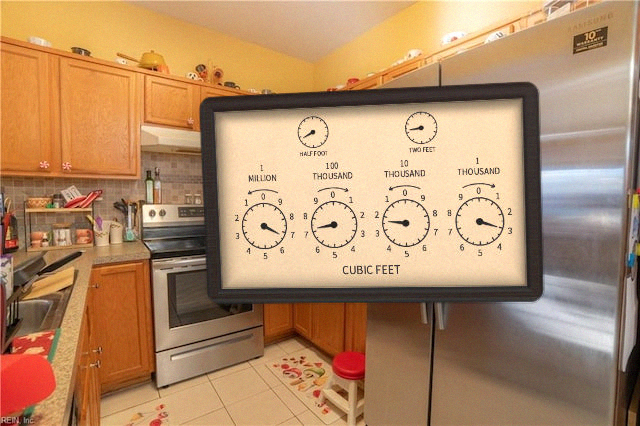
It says 672300 ft³
